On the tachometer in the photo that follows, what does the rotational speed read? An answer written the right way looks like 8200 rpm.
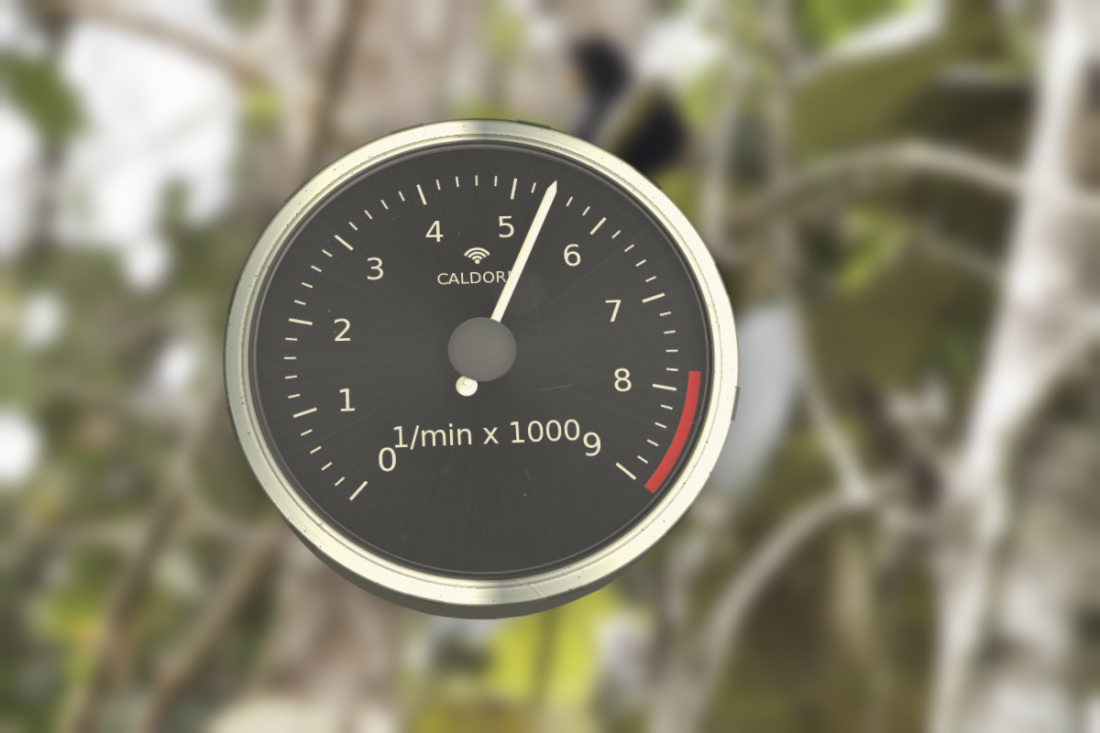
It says 5400 rpm
